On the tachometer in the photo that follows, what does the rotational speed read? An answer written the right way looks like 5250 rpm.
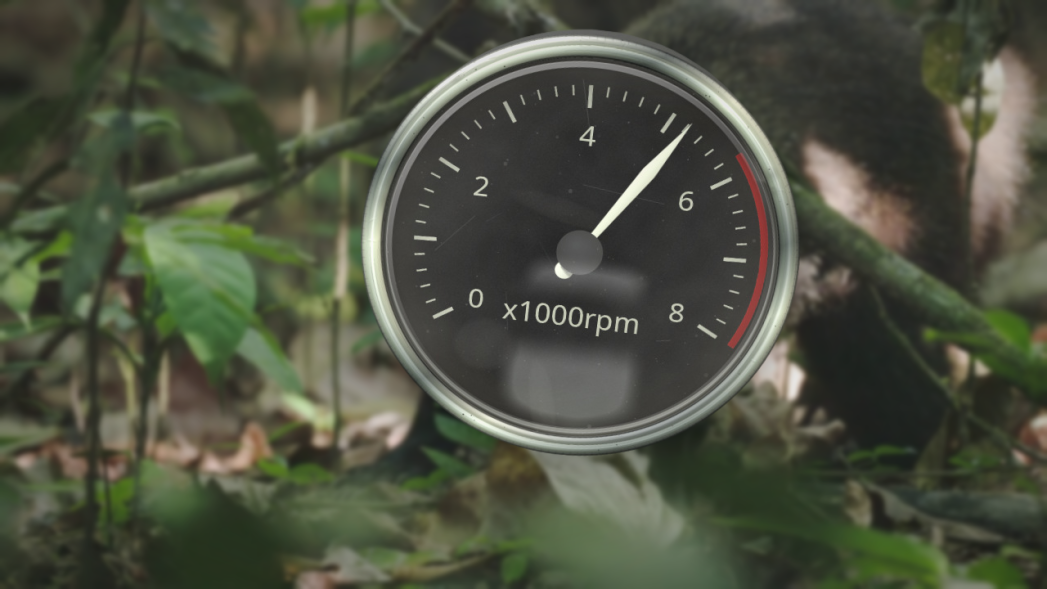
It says 5200 rpm
